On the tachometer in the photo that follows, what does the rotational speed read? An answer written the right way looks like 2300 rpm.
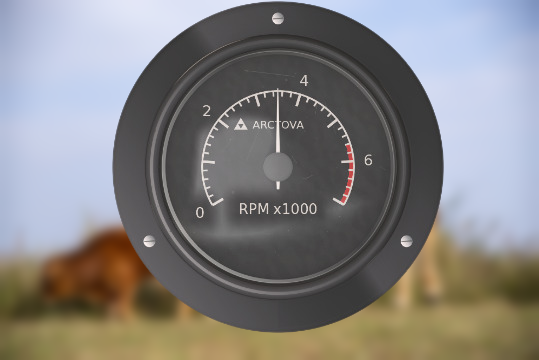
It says 3500 rpm
